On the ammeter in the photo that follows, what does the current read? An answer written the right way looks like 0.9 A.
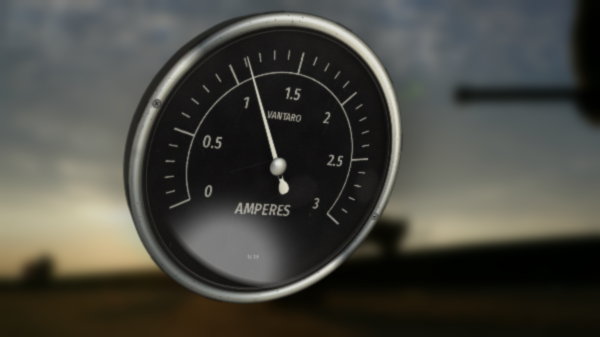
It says 1.1 A
